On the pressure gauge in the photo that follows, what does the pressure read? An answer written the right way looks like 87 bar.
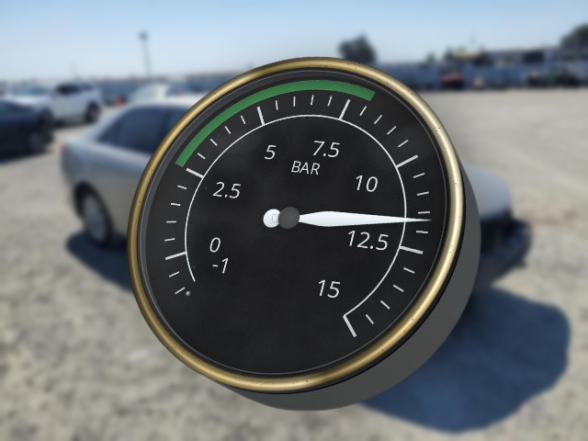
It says 11.75 bar
